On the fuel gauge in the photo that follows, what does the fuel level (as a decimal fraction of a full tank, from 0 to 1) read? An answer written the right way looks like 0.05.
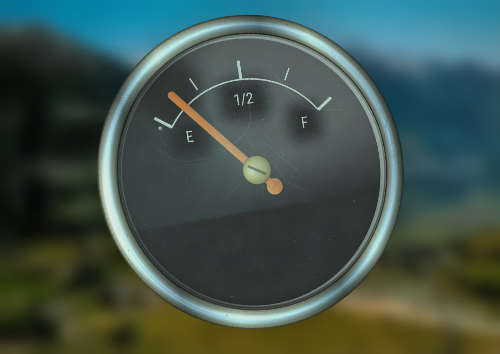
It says 0.125
